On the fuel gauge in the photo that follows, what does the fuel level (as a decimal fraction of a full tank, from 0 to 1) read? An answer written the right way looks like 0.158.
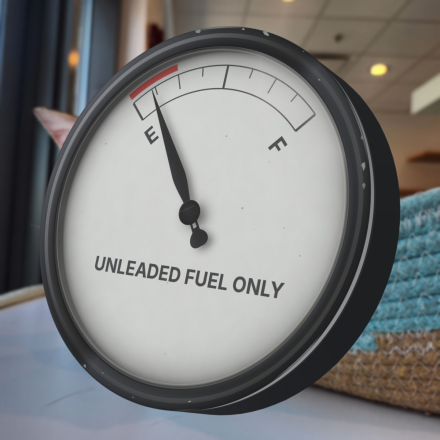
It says 0.125
